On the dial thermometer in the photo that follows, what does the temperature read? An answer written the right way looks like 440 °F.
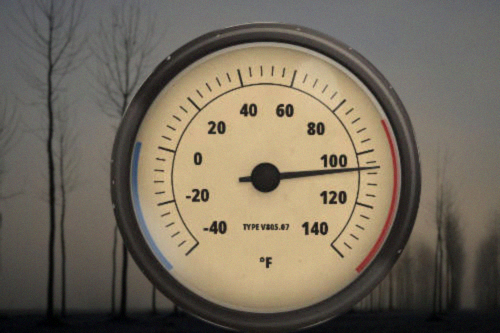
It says 106 °F
